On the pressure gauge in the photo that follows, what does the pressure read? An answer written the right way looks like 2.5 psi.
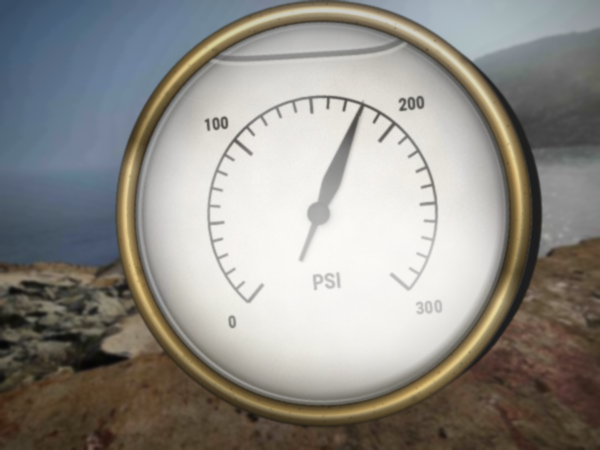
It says 180 psi
